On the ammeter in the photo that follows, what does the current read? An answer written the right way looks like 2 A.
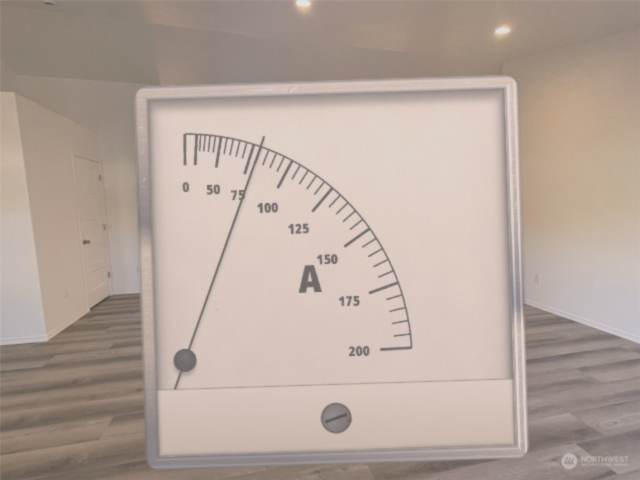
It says 80 A
